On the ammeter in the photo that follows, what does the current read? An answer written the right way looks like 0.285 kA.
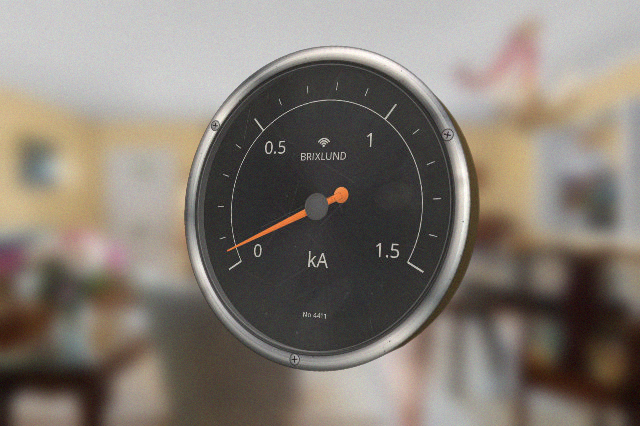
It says 0.05 kA
